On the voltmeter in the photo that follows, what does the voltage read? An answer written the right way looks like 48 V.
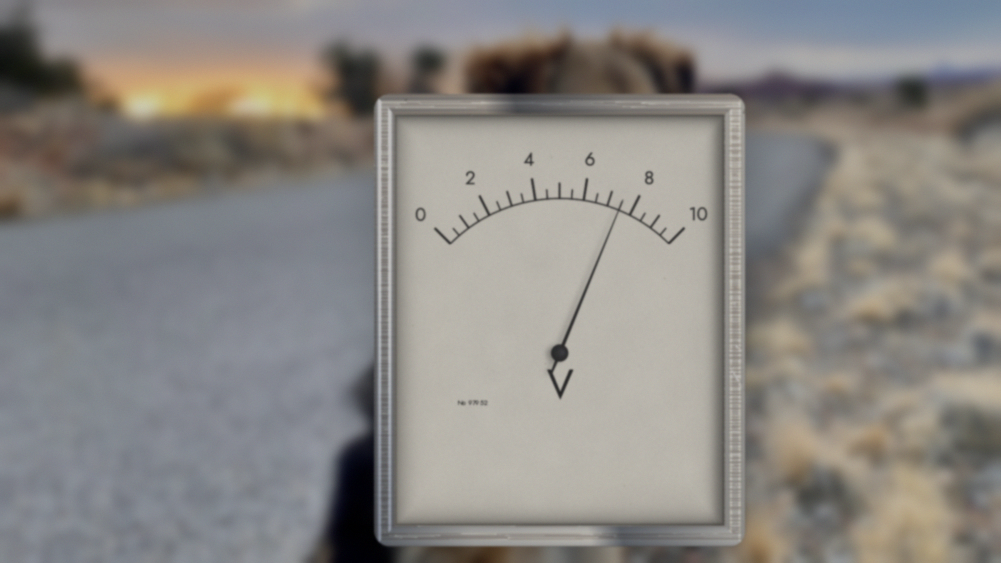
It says 7.5 V
